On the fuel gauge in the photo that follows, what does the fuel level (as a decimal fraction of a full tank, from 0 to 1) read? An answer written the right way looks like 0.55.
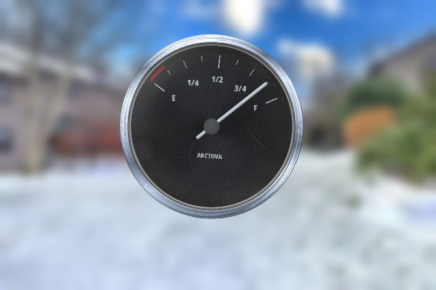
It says 0.875
